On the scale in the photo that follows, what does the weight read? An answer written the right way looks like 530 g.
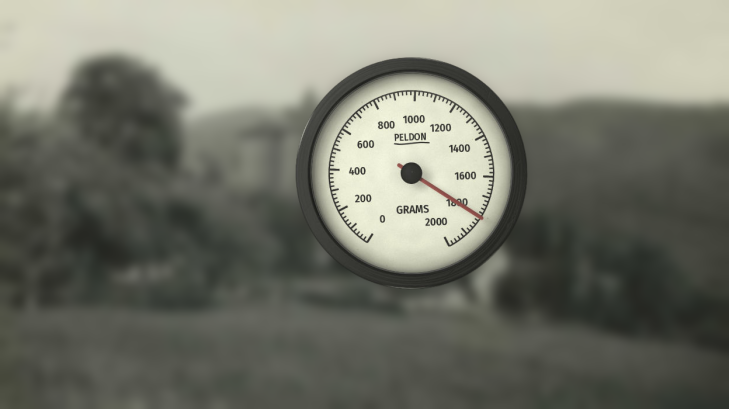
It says 1800 g
